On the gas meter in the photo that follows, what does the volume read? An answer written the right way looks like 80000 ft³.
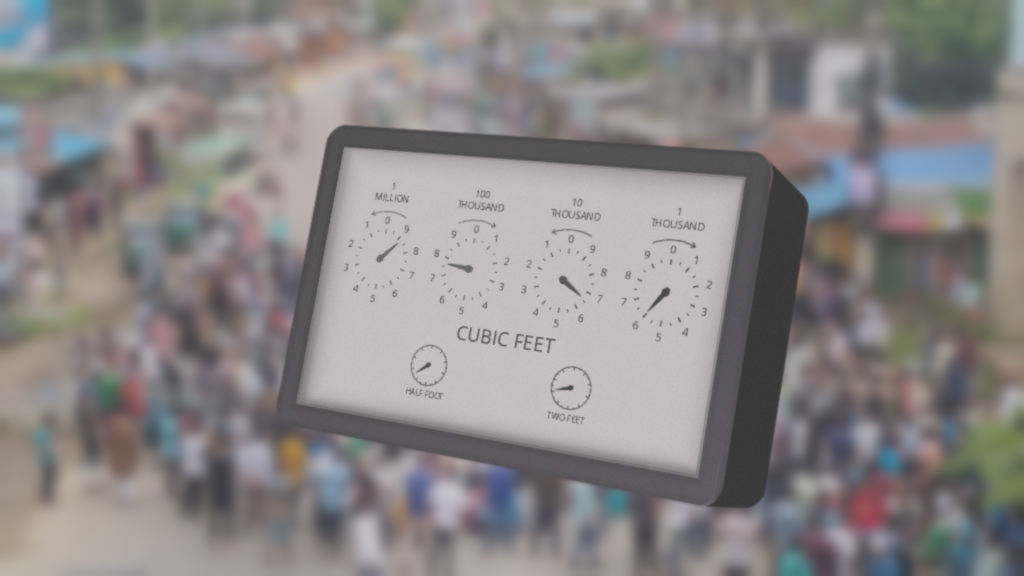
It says 876600 ft³
